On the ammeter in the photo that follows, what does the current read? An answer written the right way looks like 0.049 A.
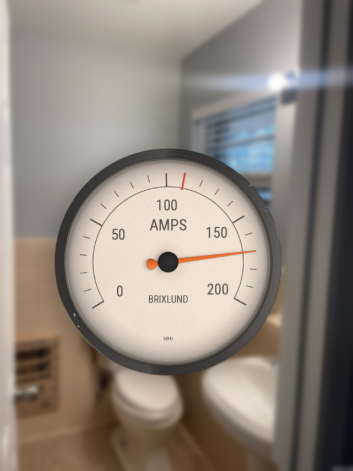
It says 170 A
